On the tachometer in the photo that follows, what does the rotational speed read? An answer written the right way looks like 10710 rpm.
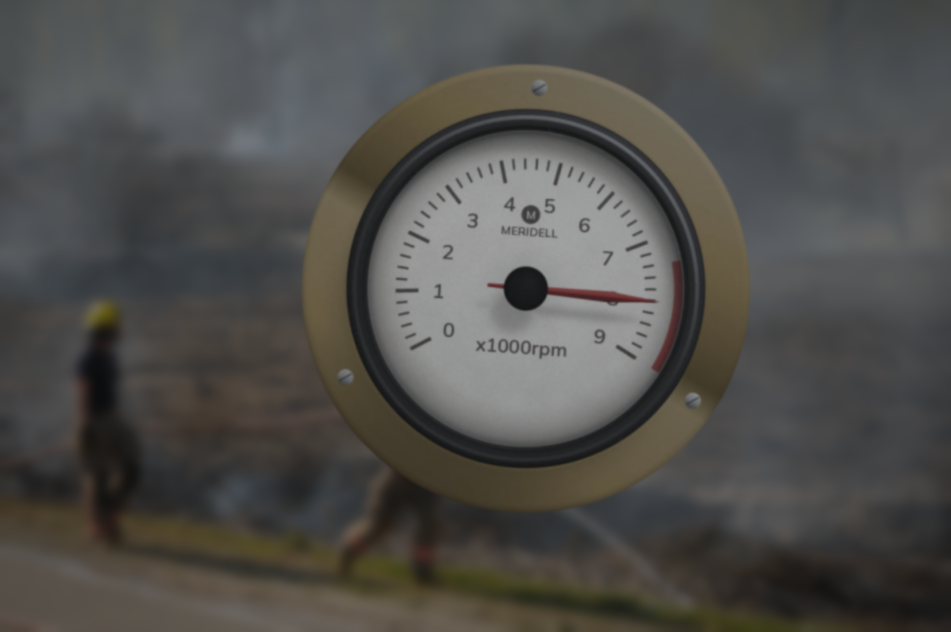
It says 8000 rpm
